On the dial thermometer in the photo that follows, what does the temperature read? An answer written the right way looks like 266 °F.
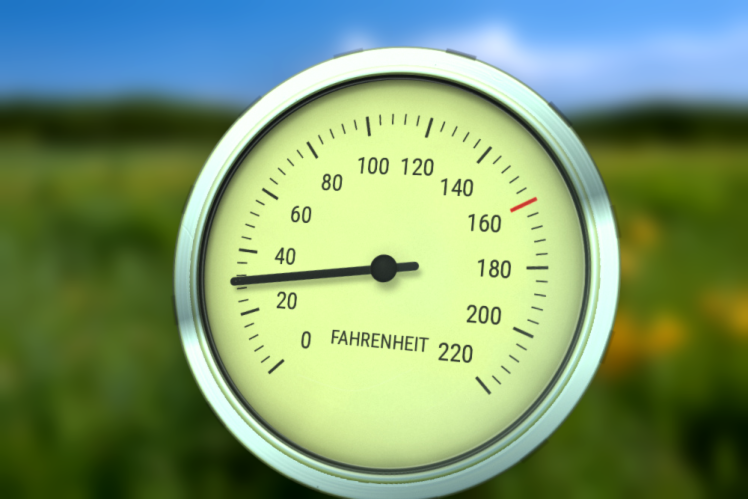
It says 30 °F
